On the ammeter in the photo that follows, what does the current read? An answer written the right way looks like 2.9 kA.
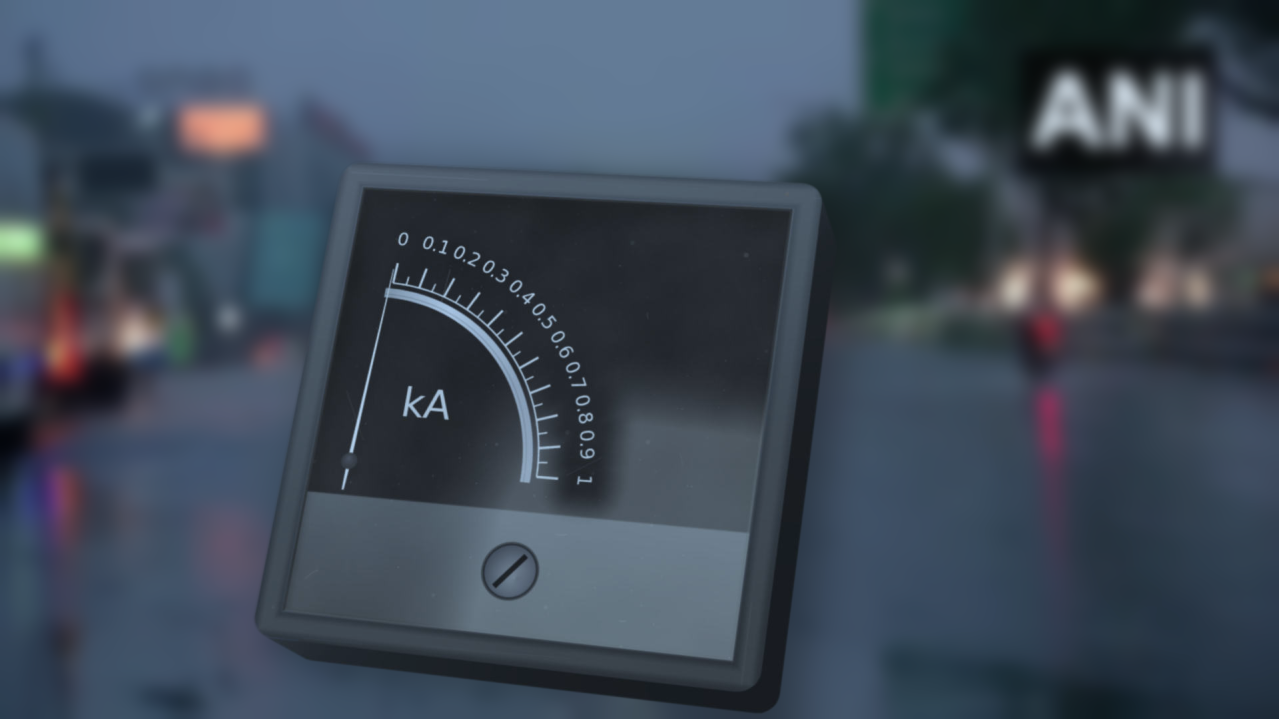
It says 0 kA
